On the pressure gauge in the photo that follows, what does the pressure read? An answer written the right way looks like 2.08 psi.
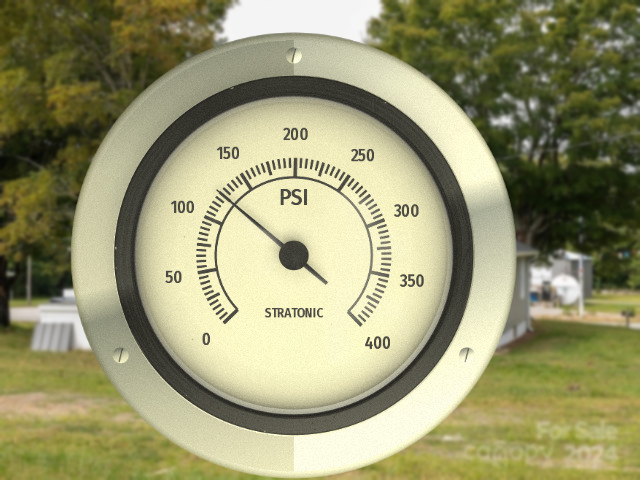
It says 125 psi
